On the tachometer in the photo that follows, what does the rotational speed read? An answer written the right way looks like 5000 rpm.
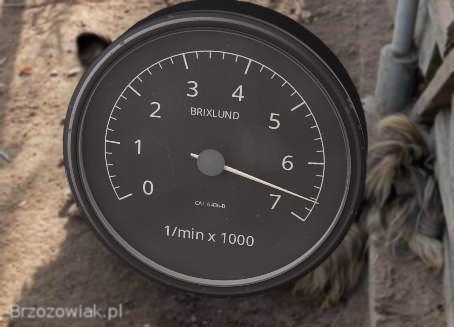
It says 6600 rpm
